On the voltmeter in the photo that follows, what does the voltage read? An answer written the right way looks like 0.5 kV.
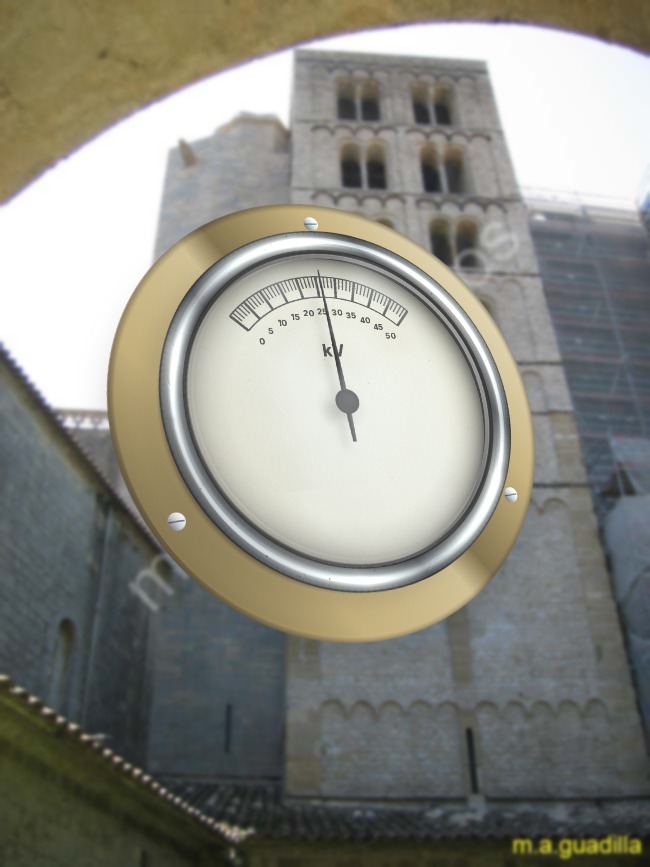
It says 25 kV
